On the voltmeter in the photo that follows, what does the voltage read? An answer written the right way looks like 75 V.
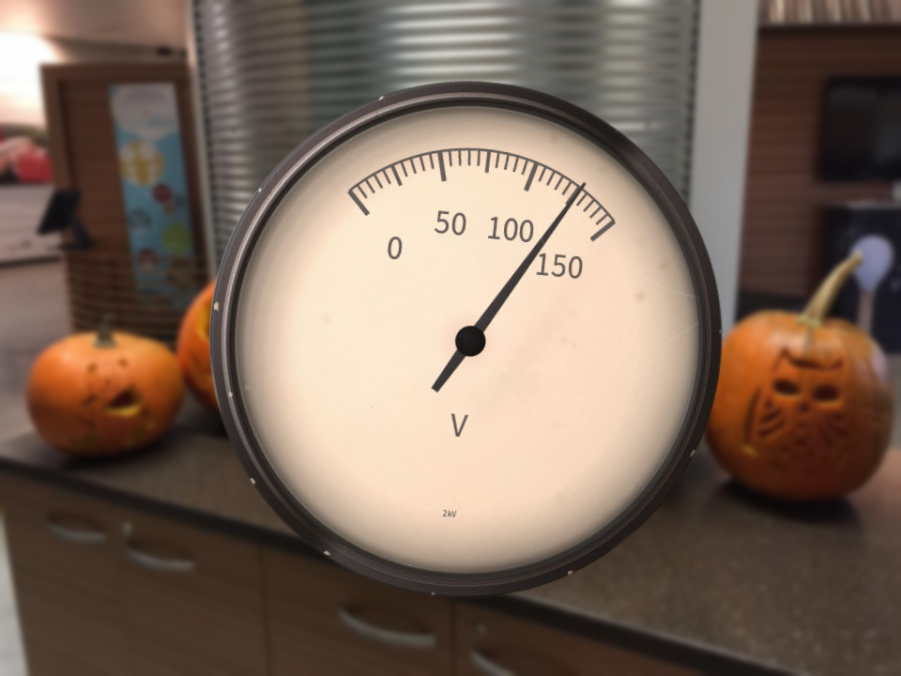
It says 125 V
